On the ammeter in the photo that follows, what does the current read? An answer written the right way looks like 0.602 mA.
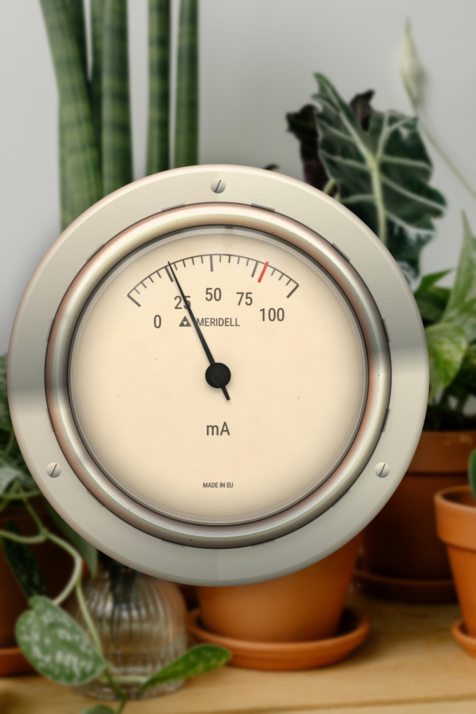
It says 27.5 mA
